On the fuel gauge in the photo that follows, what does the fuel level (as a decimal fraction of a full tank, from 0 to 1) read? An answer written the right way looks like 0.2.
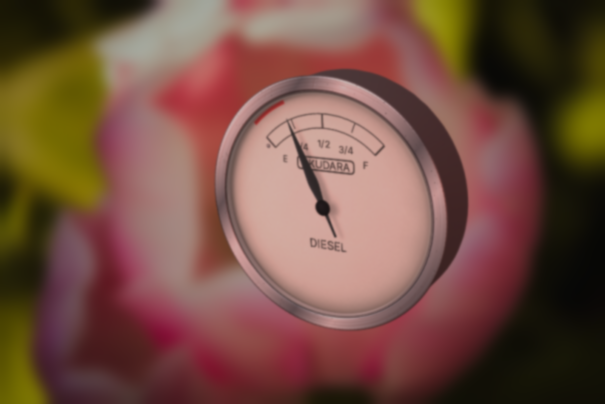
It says 0.25
